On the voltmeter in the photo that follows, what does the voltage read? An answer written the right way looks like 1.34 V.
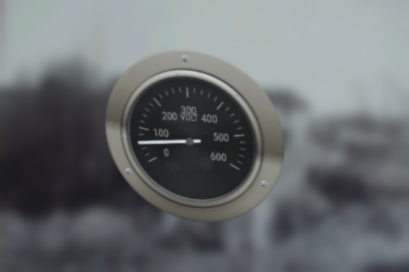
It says 60 V
